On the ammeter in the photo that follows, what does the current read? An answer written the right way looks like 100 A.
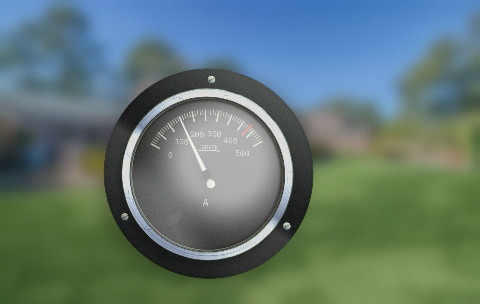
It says 150 A
